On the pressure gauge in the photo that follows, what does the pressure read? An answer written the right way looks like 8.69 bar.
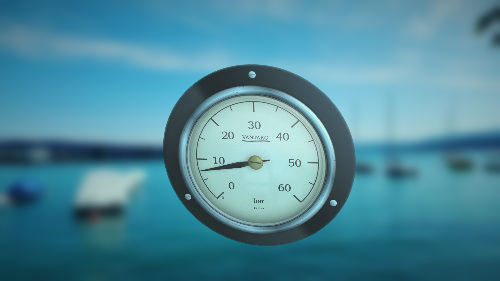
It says 7.5 bar
